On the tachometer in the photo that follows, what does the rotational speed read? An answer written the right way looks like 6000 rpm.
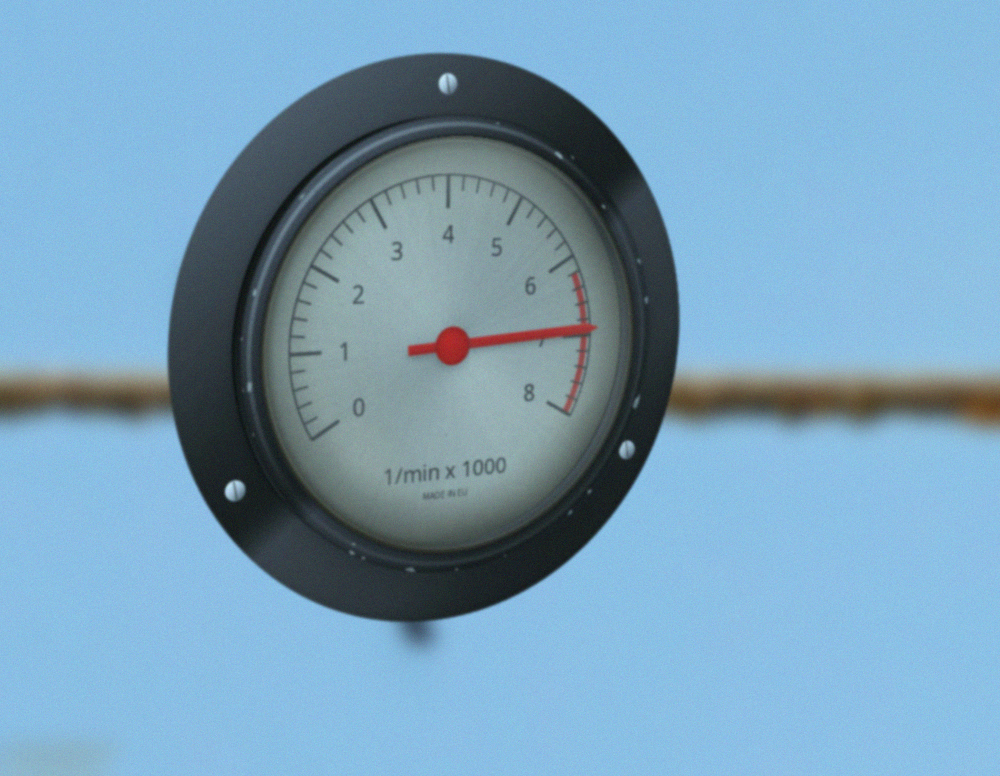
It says 6900 rpm
